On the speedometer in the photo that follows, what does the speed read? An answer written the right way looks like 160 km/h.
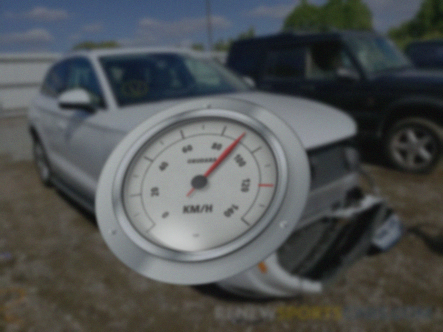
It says 90 km/h
